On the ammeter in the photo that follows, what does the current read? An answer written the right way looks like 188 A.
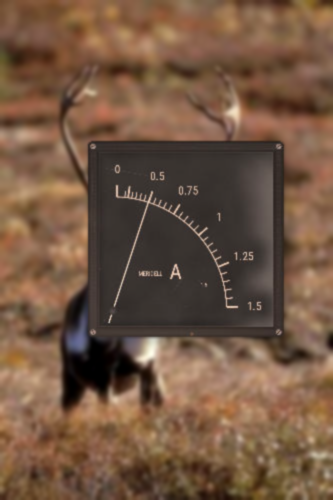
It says 0.5 A
